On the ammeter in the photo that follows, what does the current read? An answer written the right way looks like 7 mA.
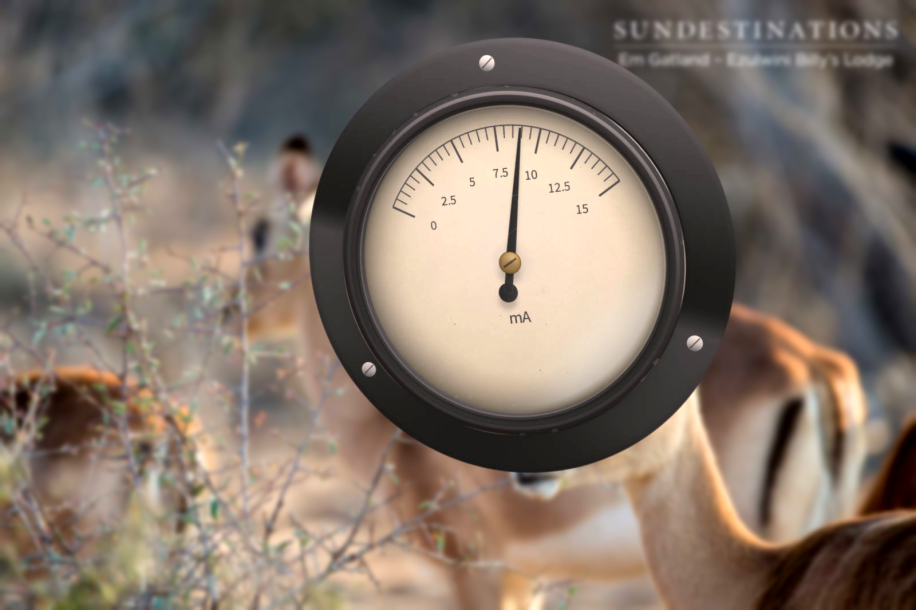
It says 9 mA
